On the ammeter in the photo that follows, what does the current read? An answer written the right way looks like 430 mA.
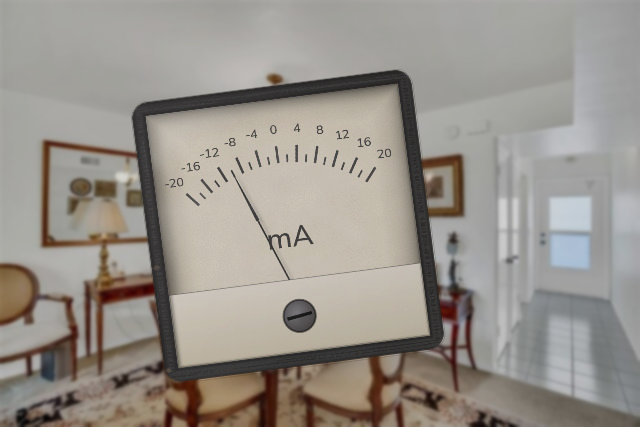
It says -10 mA
